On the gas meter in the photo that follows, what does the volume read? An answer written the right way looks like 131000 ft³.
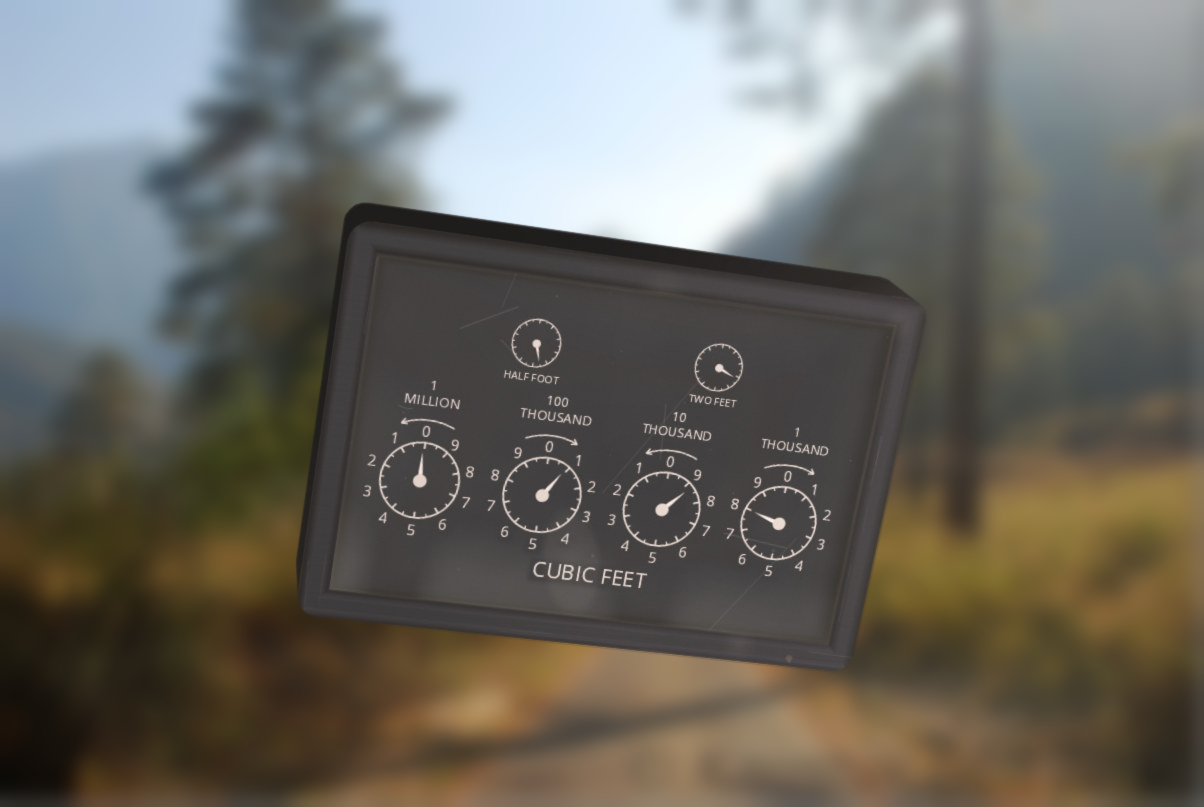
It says 8800 ft³
